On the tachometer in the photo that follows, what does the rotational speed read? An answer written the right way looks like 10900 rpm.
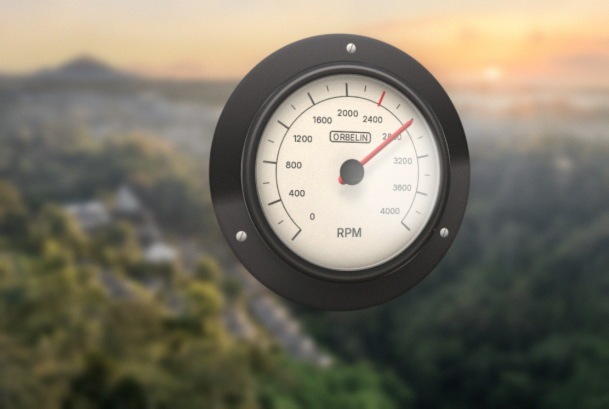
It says 2800 rpm
